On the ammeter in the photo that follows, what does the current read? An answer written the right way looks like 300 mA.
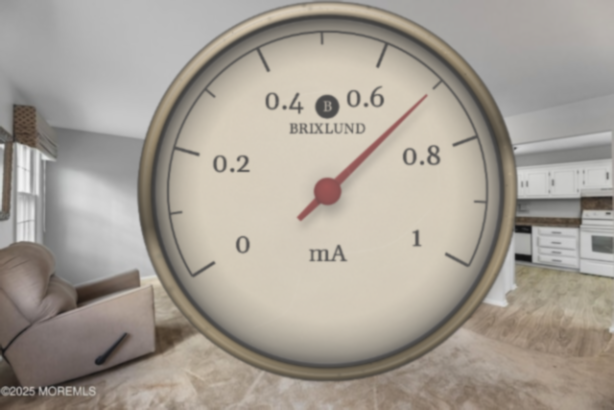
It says 0.7 mA
